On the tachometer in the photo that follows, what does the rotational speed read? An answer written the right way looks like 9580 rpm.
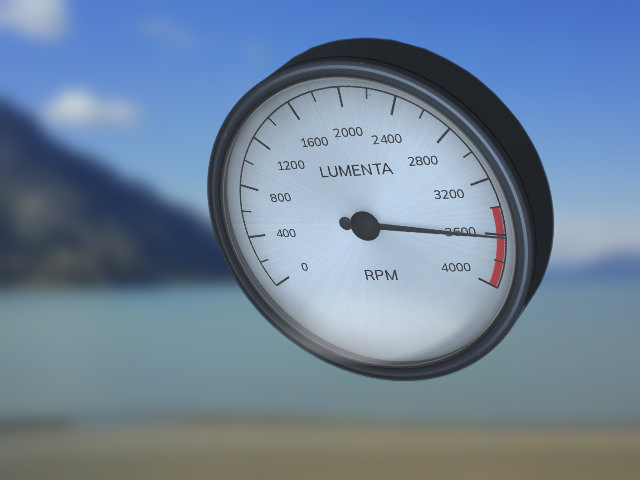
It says 3600 rpm
